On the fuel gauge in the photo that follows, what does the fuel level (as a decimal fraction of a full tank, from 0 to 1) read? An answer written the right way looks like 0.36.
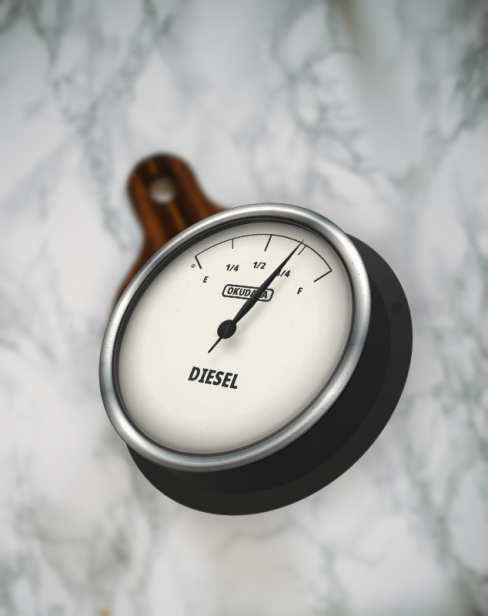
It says 0.75
